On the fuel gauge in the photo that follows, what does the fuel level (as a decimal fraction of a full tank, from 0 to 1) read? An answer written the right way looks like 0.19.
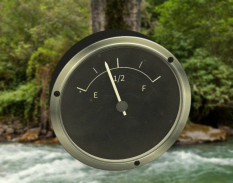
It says 0.375
